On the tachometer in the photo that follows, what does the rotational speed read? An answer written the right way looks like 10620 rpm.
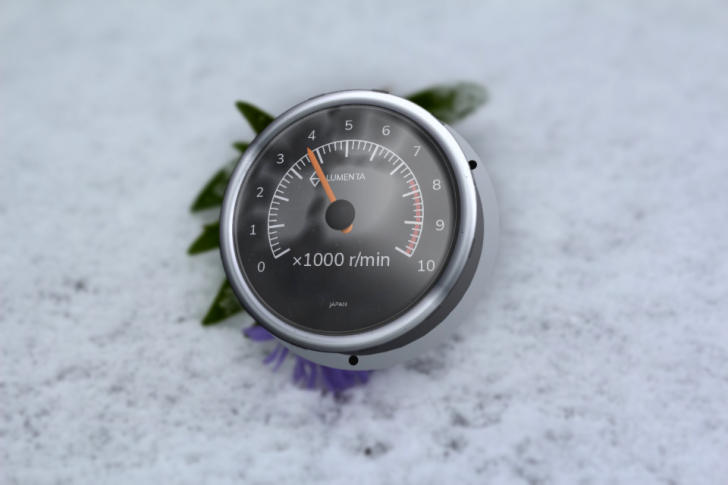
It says 3800 rpm
